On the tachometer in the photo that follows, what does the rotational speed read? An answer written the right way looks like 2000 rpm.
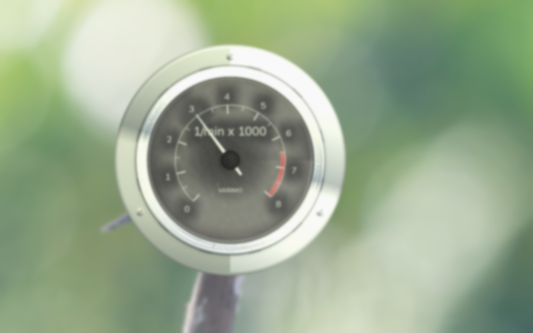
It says 3000 rpm
